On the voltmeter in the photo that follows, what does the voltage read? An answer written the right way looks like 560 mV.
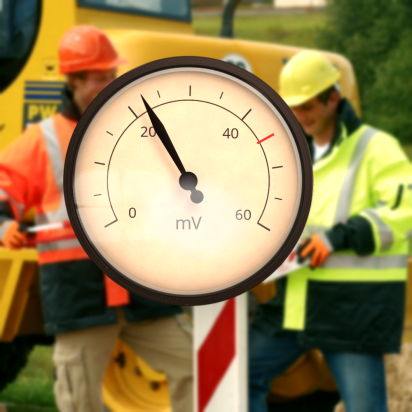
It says 22.5 mV
